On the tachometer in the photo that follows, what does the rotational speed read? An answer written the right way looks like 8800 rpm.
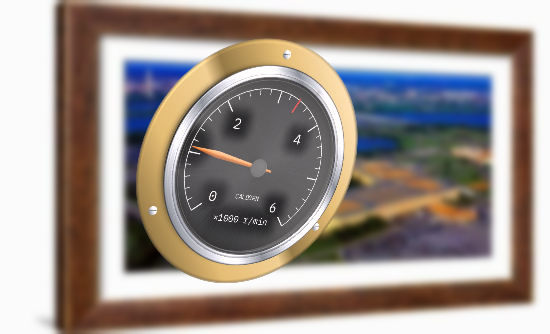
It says 1100 rpm
